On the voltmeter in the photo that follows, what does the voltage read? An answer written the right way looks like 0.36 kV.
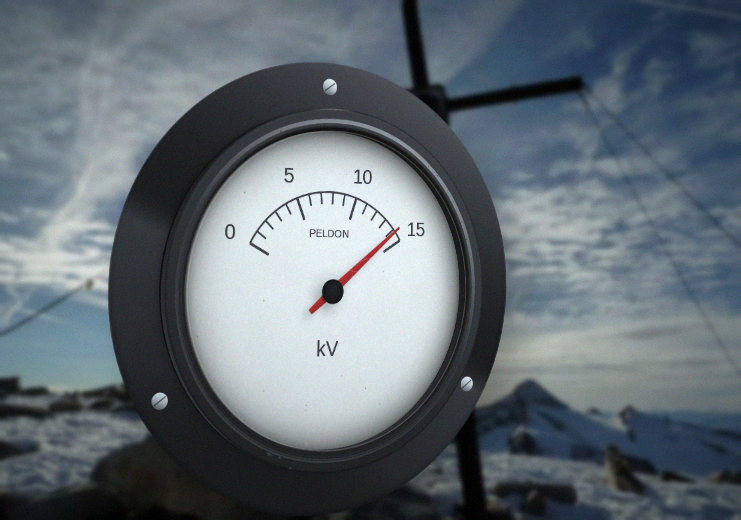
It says 14 kV
